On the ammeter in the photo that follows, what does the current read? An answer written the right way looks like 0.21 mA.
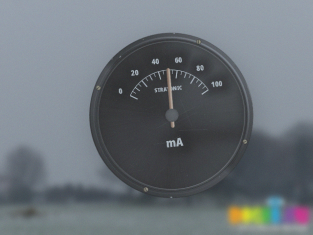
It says 50 mA
